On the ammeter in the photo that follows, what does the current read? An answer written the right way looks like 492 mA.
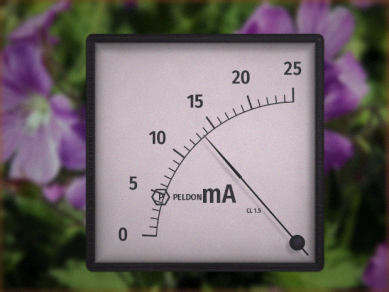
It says 13.5 mA
